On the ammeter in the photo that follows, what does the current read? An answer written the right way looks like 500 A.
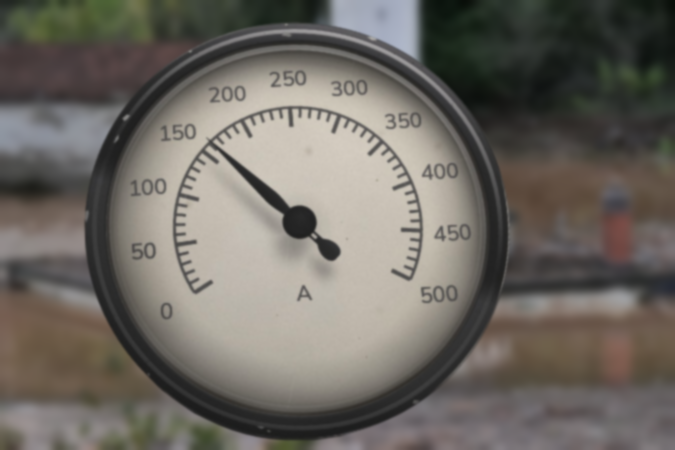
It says 160 A
